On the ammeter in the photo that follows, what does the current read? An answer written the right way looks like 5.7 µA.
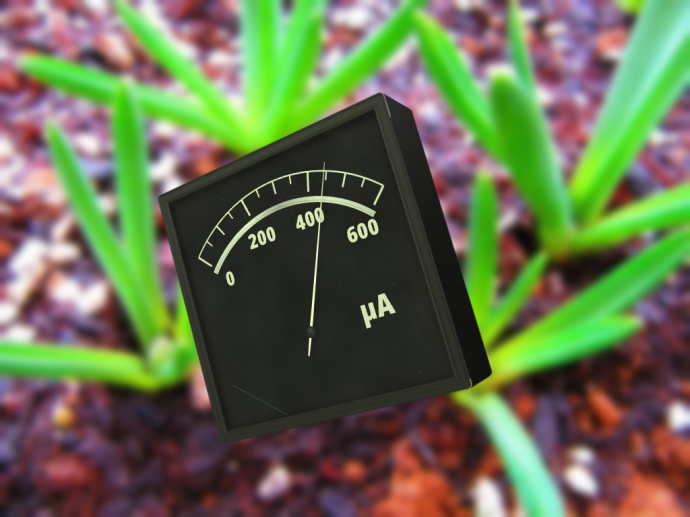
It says 450 µA
